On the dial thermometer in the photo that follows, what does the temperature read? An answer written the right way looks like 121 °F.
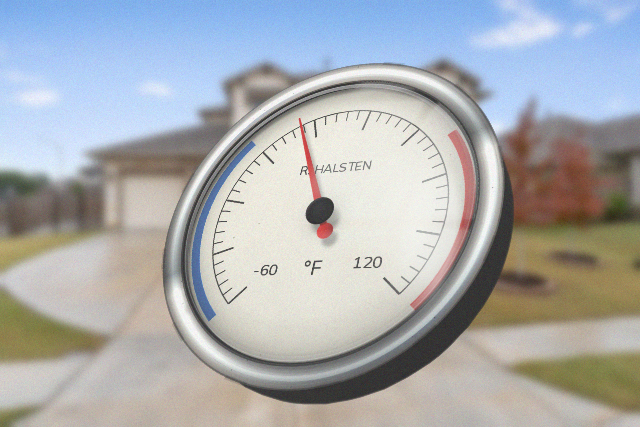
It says 16 °F
